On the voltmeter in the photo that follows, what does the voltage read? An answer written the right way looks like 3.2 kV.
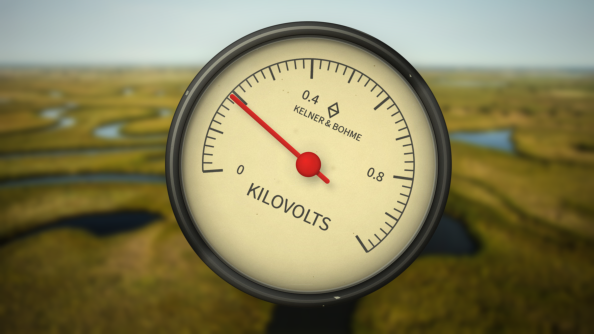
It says 0.19 kV
